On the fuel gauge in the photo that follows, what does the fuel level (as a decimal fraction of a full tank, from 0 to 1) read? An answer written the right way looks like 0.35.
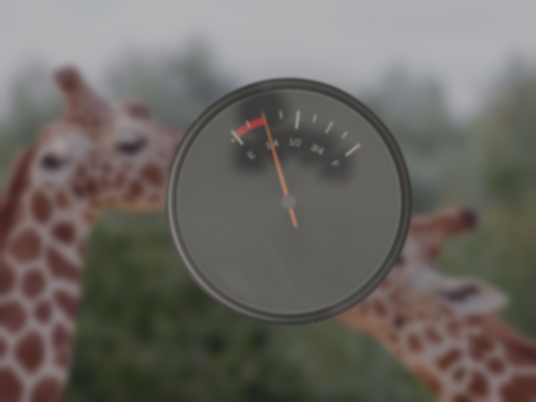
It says 0.25
